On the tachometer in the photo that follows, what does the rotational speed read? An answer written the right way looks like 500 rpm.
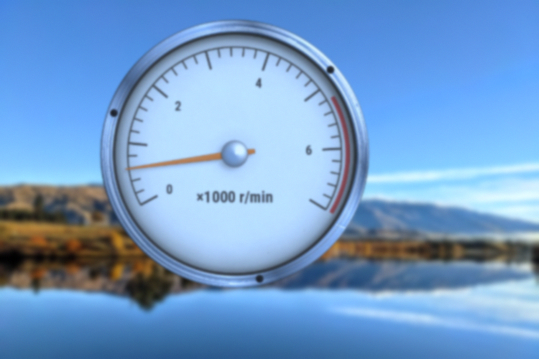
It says 600 rpm
